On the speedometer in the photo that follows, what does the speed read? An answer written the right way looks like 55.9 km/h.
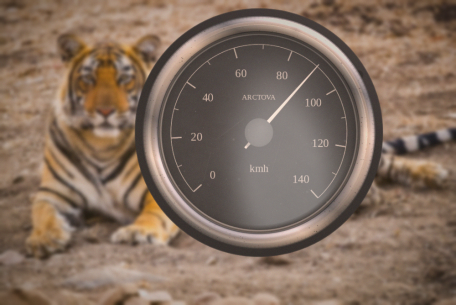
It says 90 km/h
